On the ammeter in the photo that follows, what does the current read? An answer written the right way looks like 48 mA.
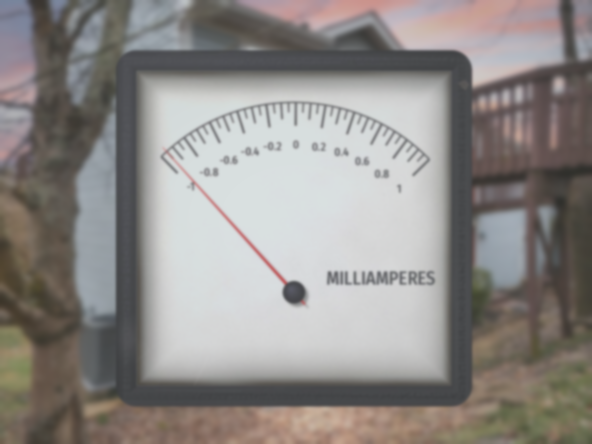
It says -0.95 mA
